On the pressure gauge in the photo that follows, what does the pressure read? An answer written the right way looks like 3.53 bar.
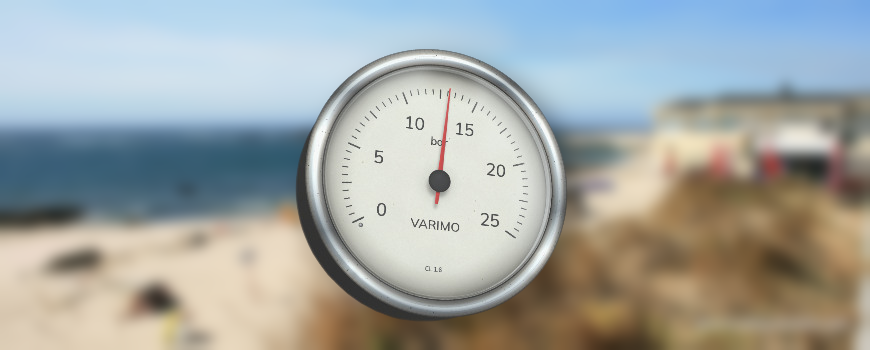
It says 13 bar
